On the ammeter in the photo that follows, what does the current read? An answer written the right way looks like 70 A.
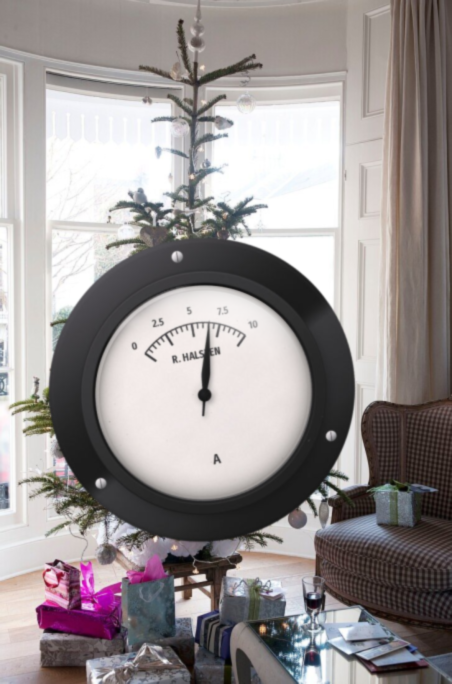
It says 6.5 A
